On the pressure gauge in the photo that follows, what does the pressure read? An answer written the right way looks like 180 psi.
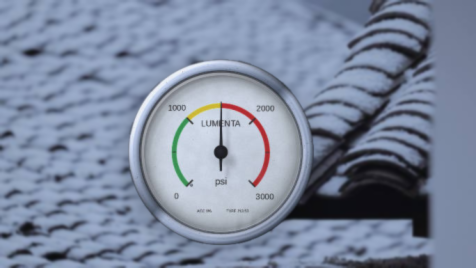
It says 1500 psi
